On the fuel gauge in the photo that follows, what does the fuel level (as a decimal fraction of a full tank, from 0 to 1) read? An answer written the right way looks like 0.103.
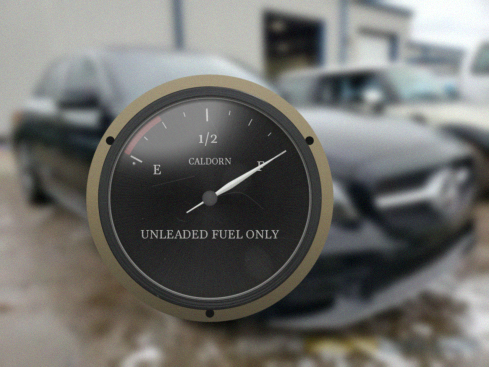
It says 1
